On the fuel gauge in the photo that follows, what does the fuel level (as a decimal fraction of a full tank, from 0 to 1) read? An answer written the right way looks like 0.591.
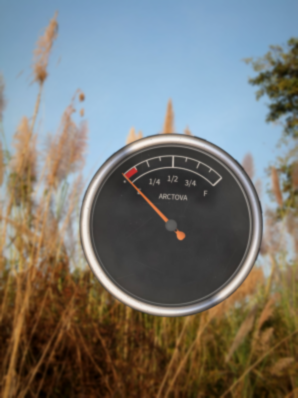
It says 0
